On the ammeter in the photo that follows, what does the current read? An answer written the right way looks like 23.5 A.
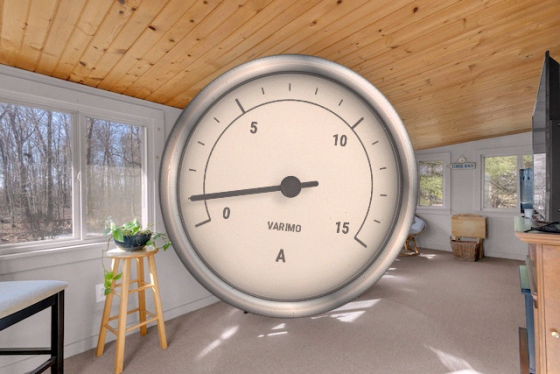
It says 1 A
